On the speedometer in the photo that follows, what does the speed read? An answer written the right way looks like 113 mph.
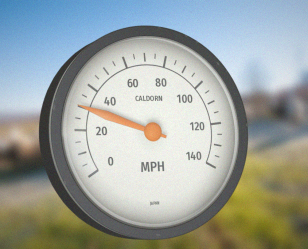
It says 30 mph
